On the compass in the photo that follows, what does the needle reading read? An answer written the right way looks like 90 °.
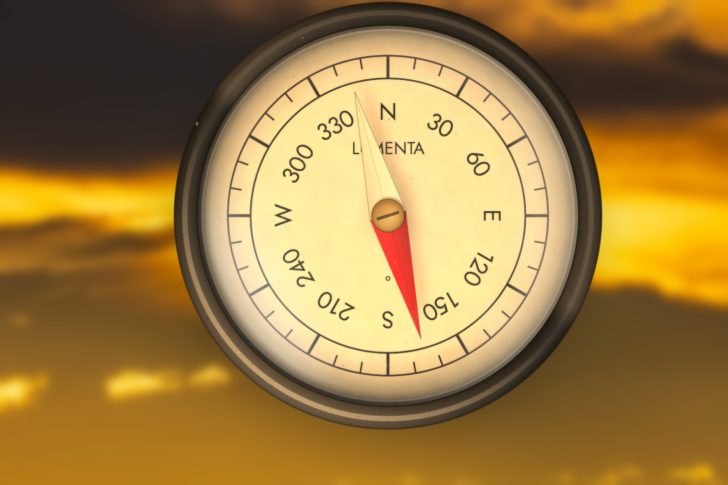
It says 165 °
